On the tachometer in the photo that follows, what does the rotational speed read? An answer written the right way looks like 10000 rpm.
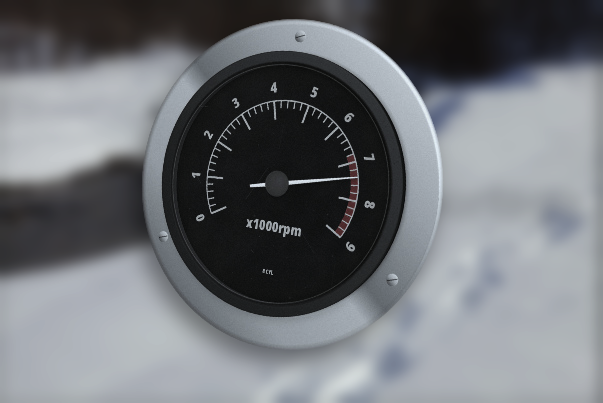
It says 7400 rpm
